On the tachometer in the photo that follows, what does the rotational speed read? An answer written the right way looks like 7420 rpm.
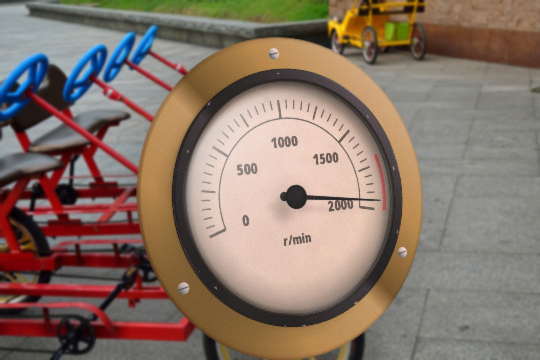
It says 1950 rpm
